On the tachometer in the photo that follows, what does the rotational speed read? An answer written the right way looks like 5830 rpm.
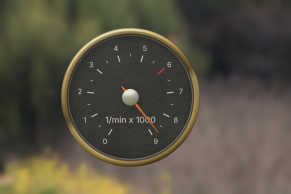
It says 8750 rpm
